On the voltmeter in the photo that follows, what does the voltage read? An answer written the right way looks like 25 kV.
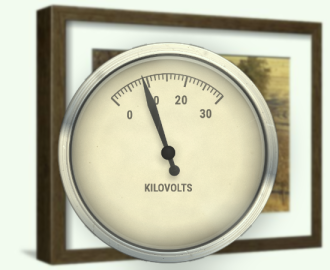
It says 9 kV
